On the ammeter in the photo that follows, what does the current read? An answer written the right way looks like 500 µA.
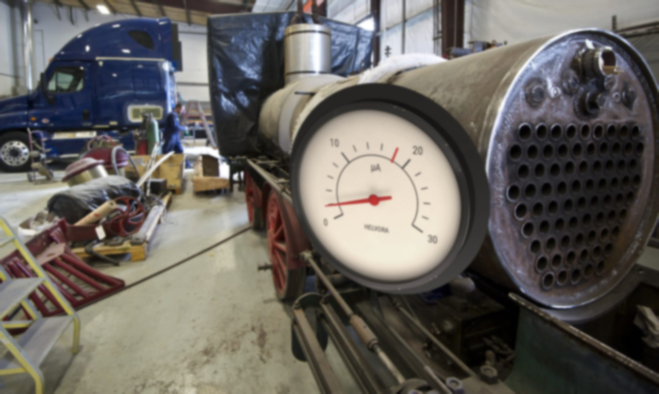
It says 2 µA
